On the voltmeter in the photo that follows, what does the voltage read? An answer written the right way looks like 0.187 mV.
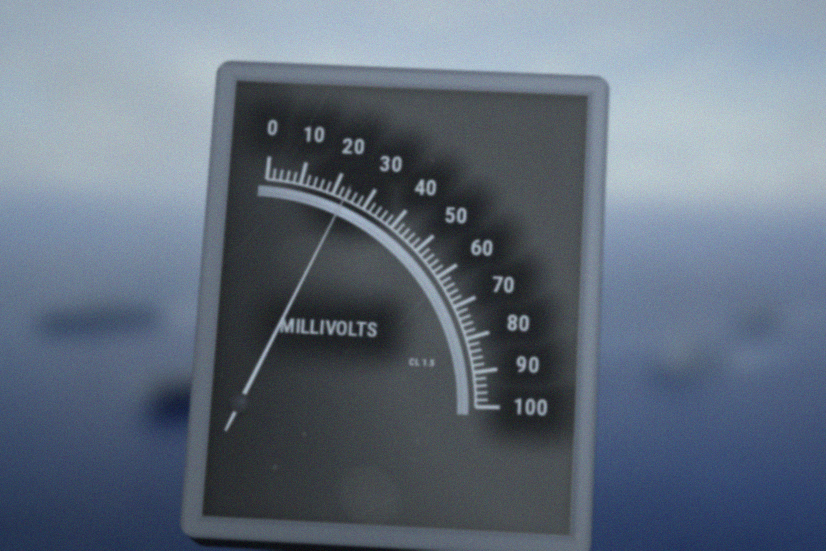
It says 24 mV
